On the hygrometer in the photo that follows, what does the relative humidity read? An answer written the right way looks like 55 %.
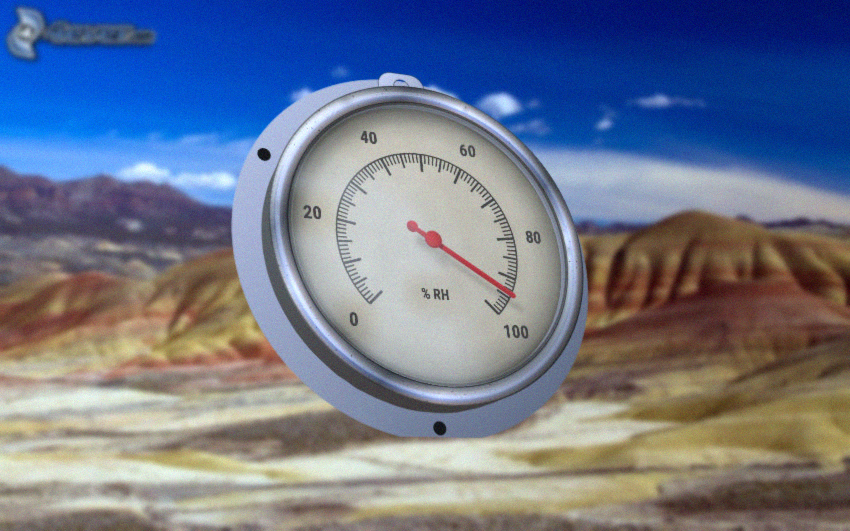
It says 95 %
